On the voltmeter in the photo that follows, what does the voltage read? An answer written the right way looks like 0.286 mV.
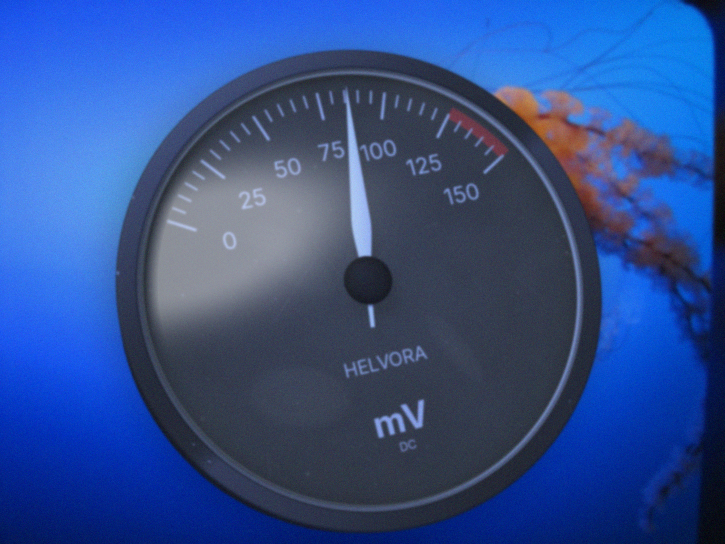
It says 85 mV
